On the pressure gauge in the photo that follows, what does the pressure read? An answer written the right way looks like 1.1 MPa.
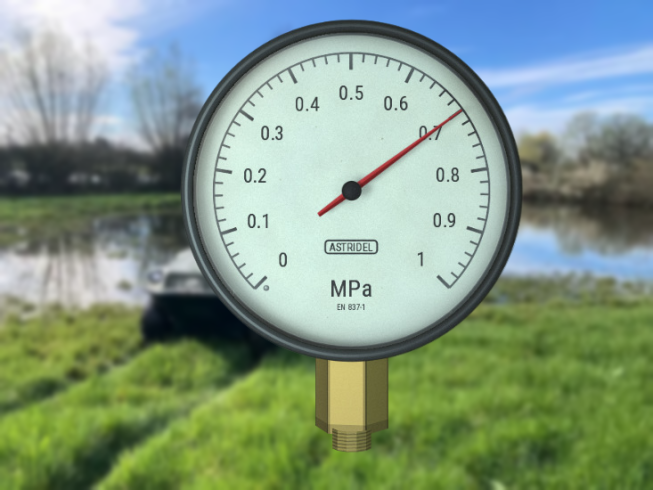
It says 0.7 MPa
